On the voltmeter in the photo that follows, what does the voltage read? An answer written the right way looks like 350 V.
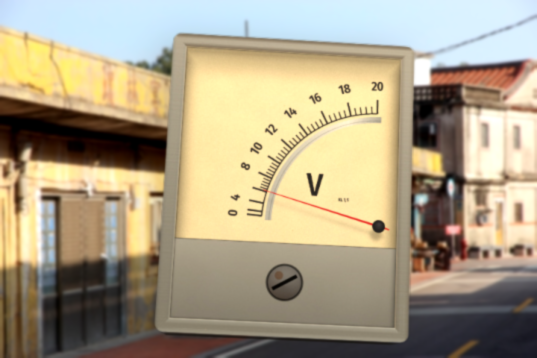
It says 6 V
